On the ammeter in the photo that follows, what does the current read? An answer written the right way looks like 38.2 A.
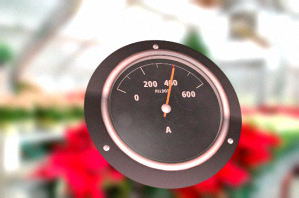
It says 400 A
